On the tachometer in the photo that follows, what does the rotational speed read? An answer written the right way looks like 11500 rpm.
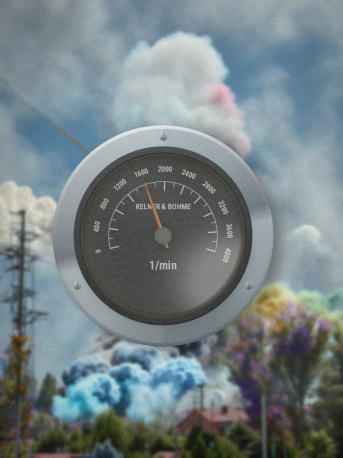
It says 1600 rpm
